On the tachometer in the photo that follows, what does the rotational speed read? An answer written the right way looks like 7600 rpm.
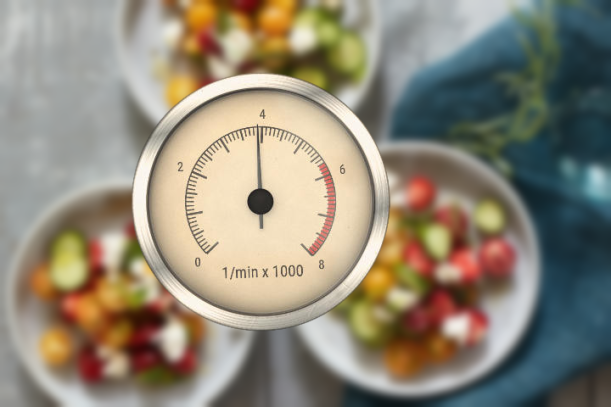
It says 3900 rpm
